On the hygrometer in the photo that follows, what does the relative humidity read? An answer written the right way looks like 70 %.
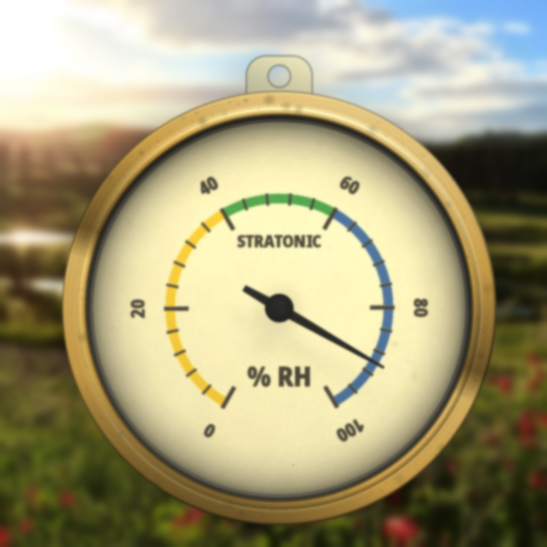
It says 90 %
